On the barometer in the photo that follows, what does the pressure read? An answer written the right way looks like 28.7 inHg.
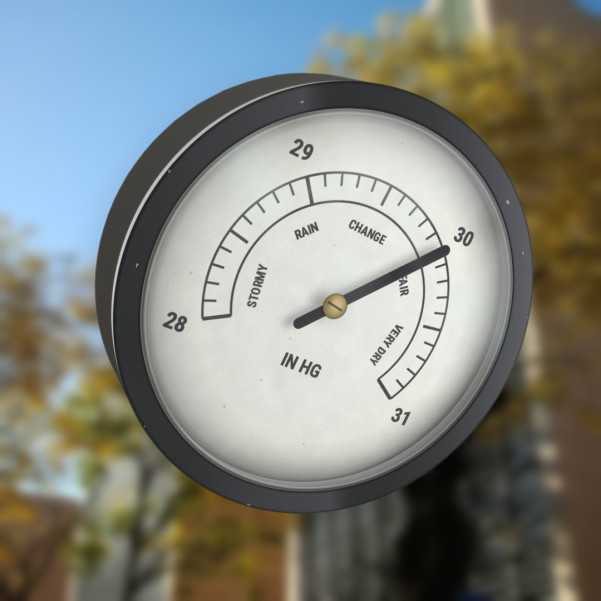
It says 30 inHg
